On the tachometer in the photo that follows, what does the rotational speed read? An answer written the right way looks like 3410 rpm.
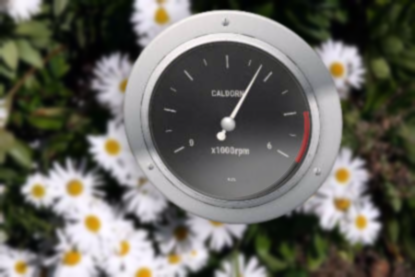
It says 3750 rpm
